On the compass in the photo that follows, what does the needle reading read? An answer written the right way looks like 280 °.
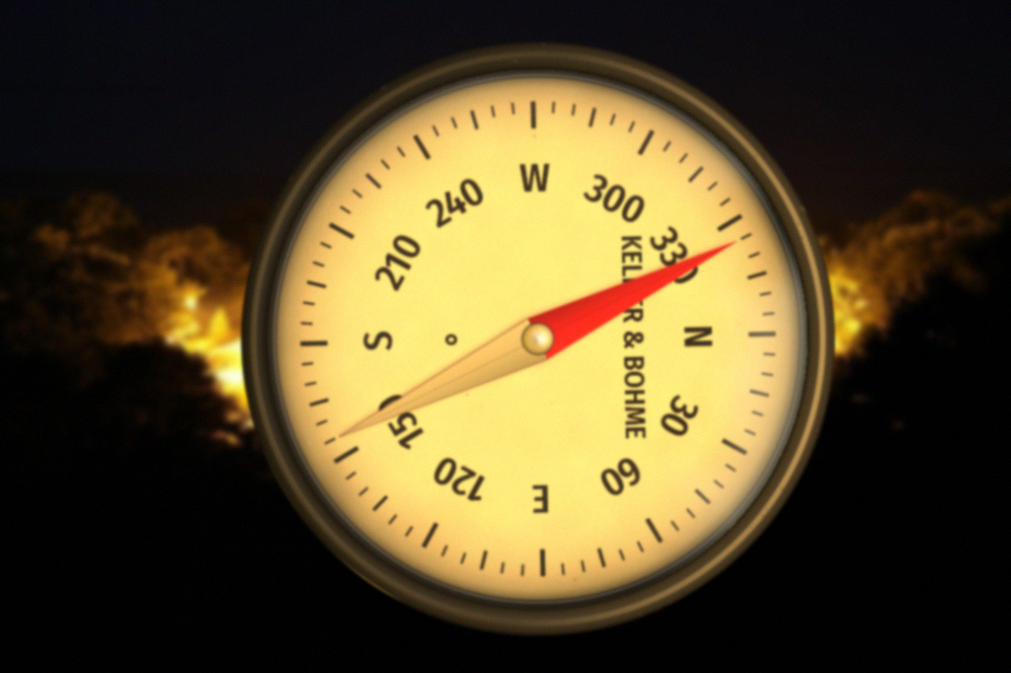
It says 335 °
